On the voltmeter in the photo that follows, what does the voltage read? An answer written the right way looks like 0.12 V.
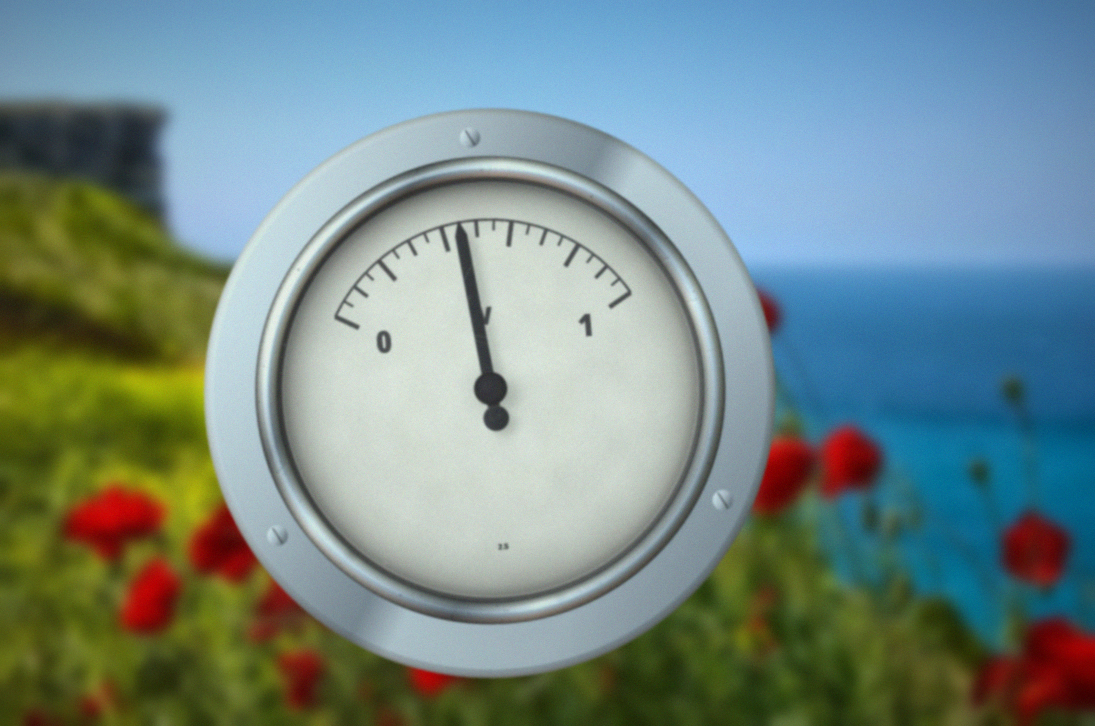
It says 0.45 V
